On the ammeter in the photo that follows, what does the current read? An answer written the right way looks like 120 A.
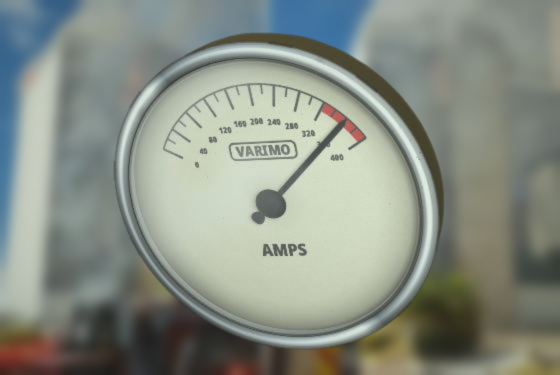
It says 360 A
